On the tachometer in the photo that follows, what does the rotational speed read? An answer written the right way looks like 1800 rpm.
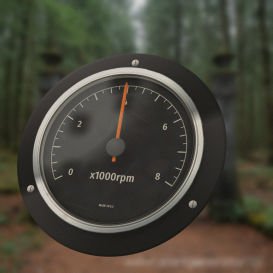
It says 4000 rpm
